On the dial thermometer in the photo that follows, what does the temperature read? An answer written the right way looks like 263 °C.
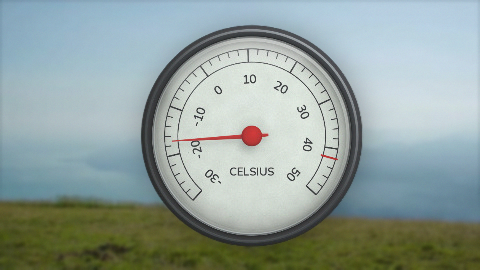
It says -17 °C
